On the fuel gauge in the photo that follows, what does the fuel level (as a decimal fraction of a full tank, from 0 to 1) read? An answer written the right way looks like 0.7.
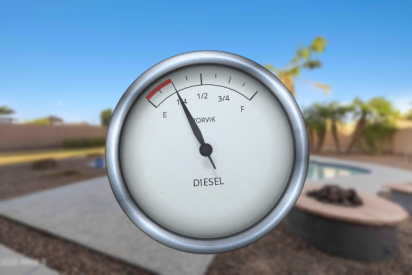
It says 0.25
